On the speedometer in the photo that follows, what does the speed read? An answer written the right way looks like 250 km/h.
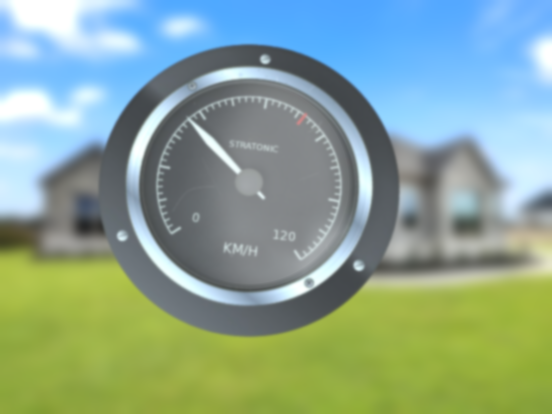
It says 36 km/h
